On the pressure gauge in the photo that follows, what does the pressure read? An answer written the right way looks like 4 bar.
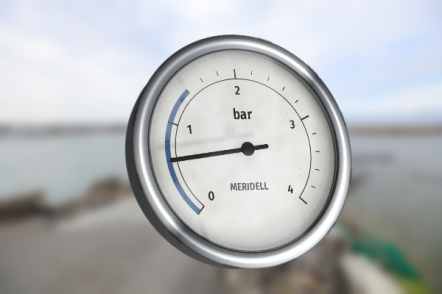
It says 0.6 bar
